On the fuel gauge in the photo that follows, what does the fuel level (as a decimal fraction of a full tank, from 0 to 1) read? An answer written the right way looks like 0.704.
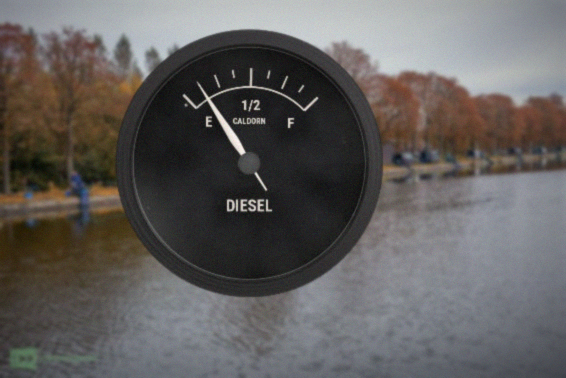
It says 0.125
